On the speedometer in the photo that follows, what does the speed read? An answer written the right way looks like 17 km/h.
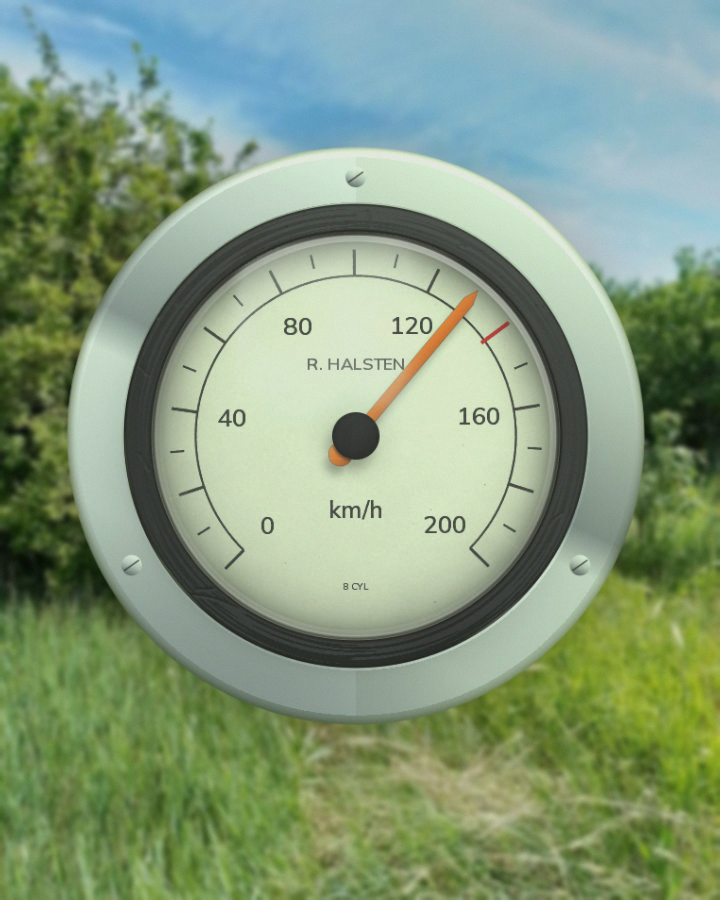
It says 130 km/h
